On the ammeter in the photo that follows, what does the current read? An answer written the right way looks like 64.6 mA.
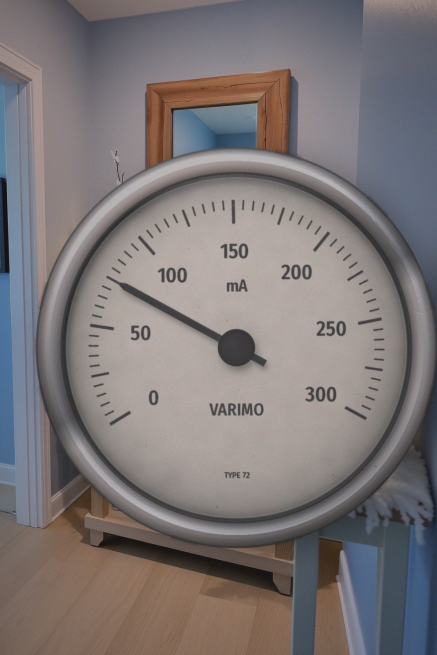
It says 75 mA
